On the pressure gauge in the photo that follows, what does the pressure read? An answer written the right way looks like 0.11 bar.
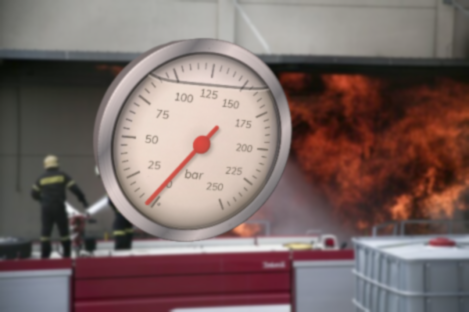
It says 5 bar
